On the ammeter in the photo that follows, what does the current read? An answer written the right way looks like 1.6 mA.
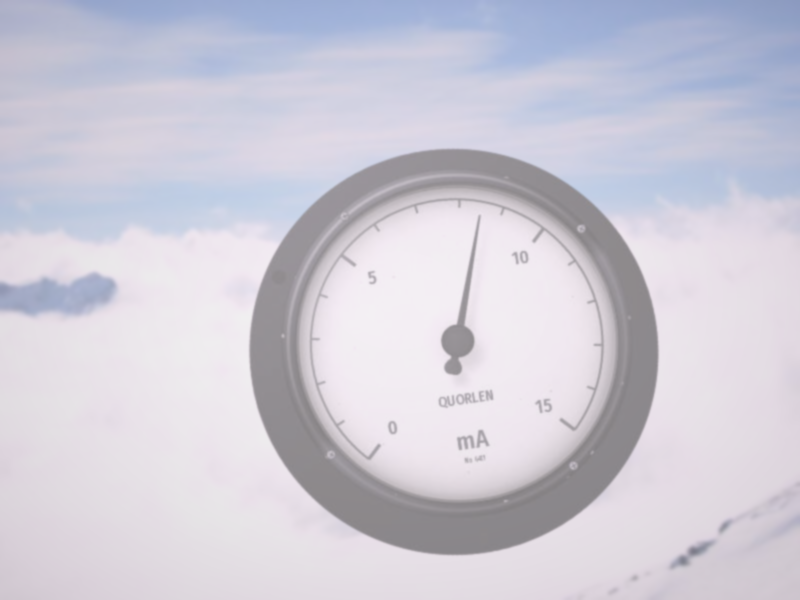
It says 8.5 mA
